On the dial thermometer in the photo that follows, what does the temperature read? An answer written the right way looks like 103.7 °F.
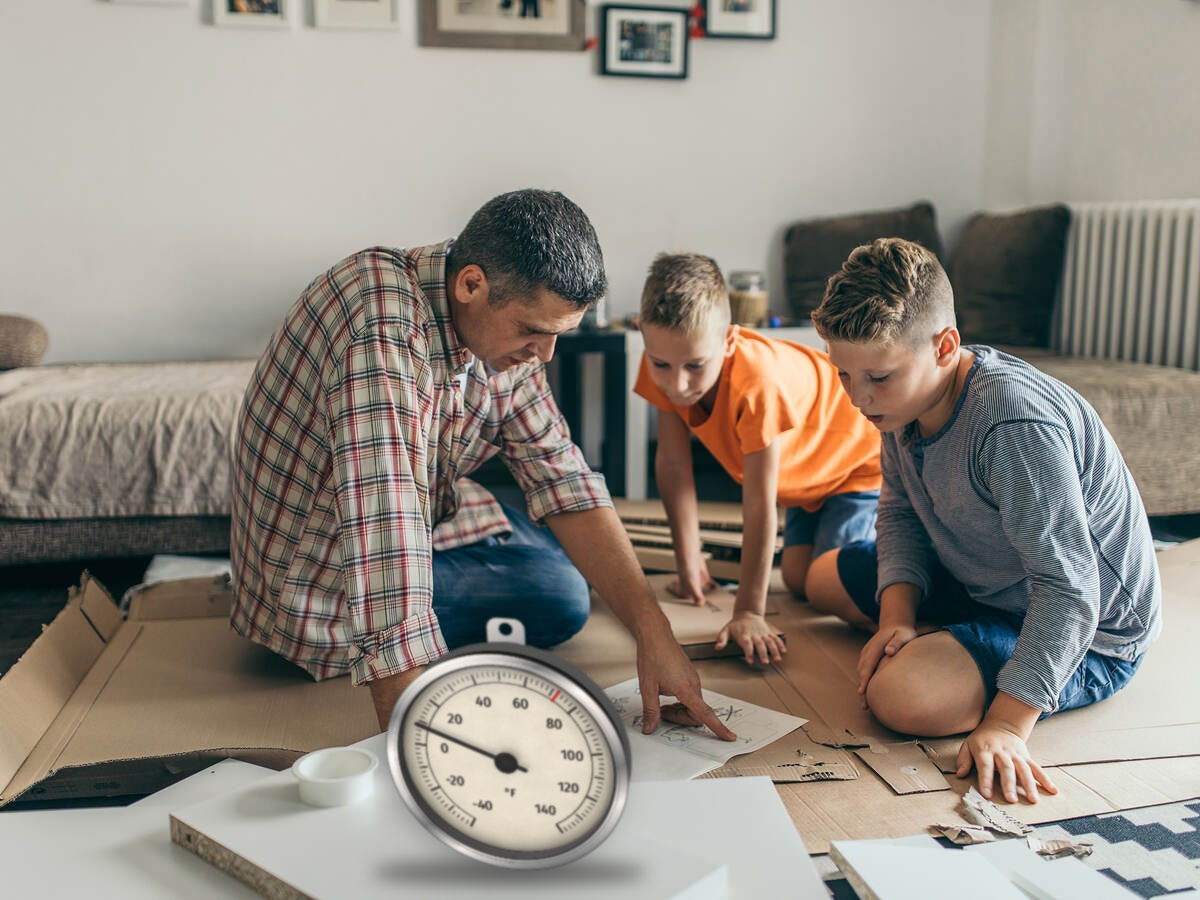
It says 10 °F
